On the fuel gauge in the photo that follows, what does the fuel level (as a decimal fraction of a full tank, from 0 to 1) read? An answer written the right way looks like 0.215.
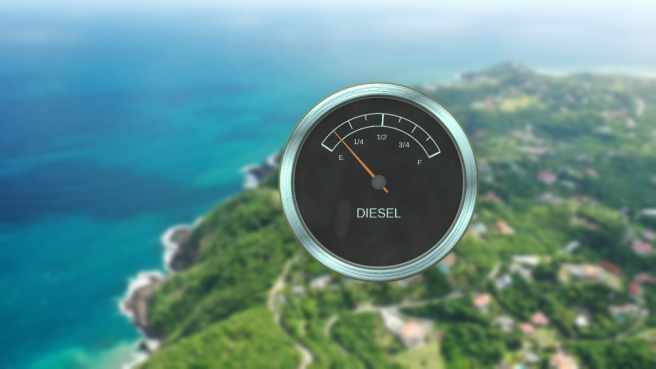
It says 0.125
